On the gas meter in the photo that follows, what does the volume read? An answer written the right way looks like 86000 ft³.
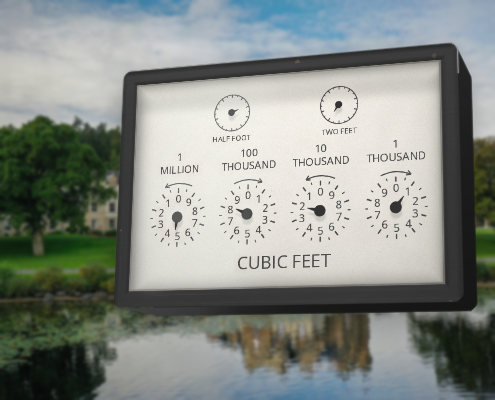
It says 482100 ft³
